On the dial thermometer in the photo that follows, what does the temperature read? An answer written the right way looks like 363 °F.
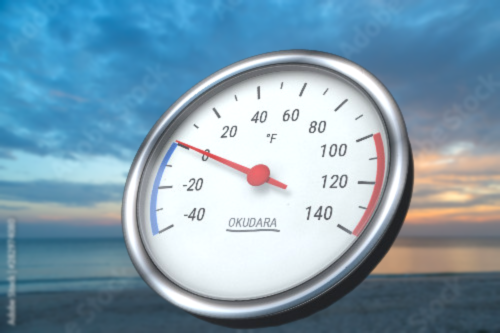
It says 0 °F
